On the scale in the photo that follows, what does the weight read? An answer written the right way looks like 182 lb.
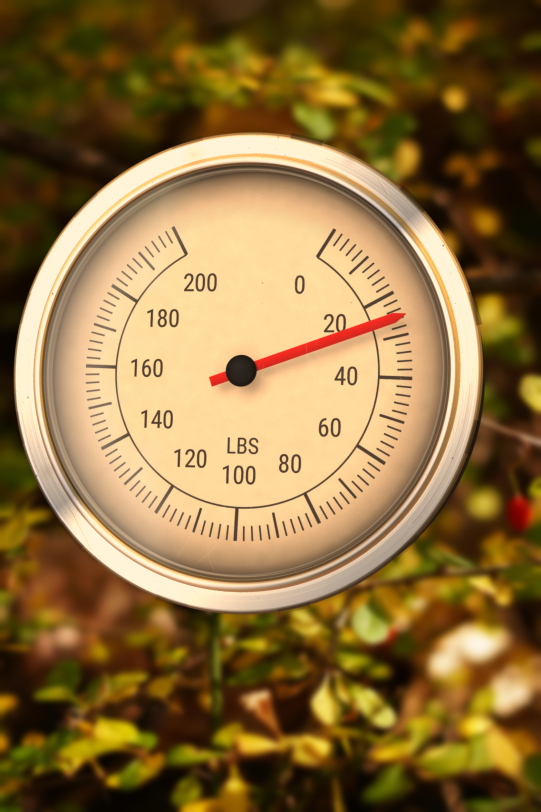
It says 26 lb
